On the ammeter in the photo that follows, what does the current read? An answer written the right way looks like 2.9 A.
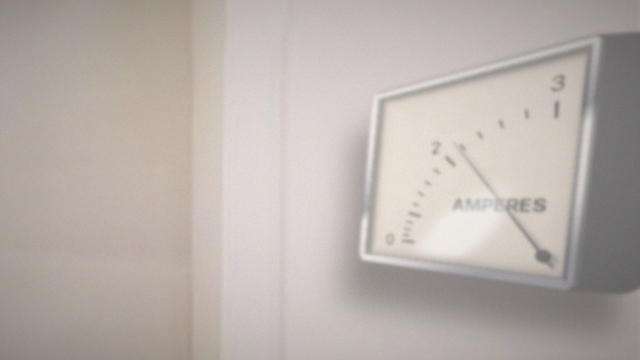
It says 2.2 A
